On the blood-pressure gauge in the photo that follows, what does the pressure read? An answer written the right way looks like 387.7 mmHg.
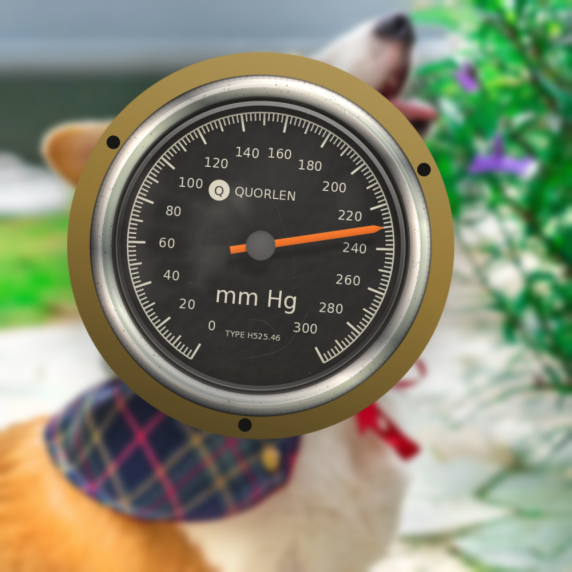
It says 230 mmHg
